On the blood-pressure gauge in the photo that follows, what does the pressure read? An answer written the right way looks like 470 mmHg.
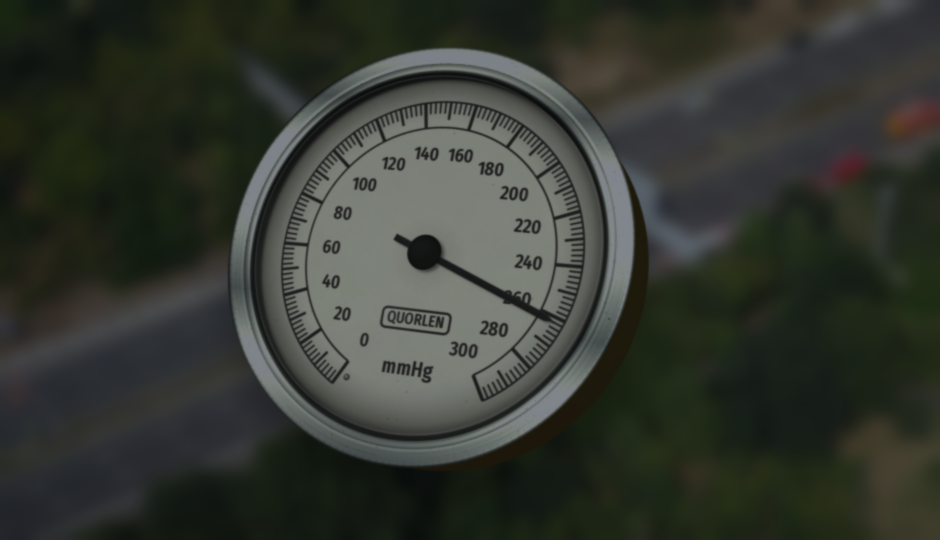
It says 262 mmHg
